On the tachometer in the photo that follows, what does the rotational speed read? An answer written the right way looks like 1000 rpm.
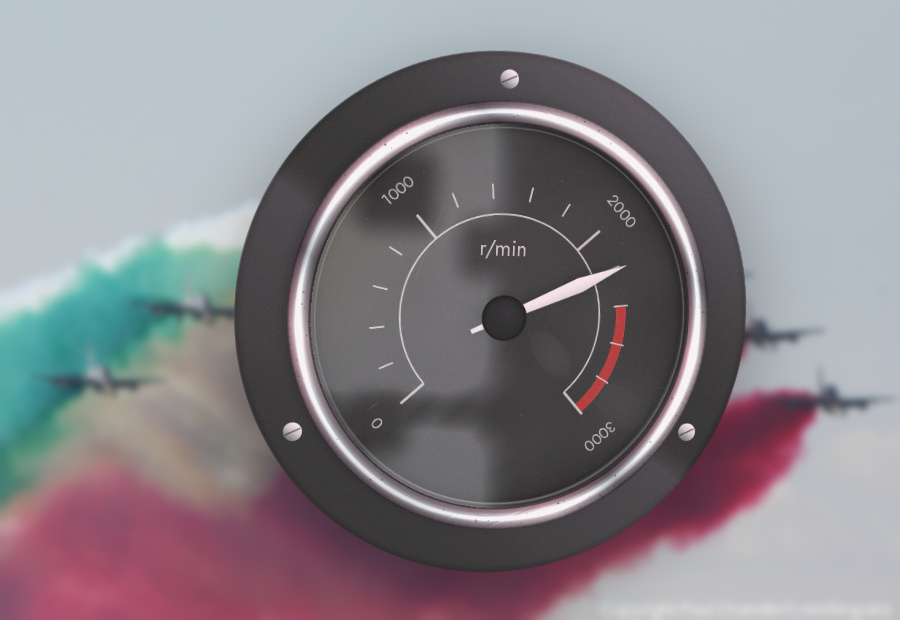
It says 2200 rpm
